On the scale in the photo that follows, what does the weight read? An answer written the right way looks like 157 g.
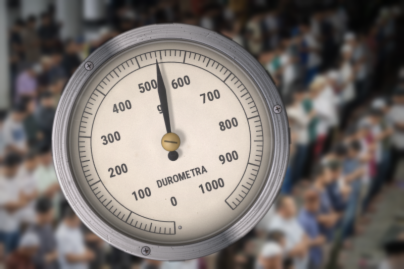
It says 540 g
